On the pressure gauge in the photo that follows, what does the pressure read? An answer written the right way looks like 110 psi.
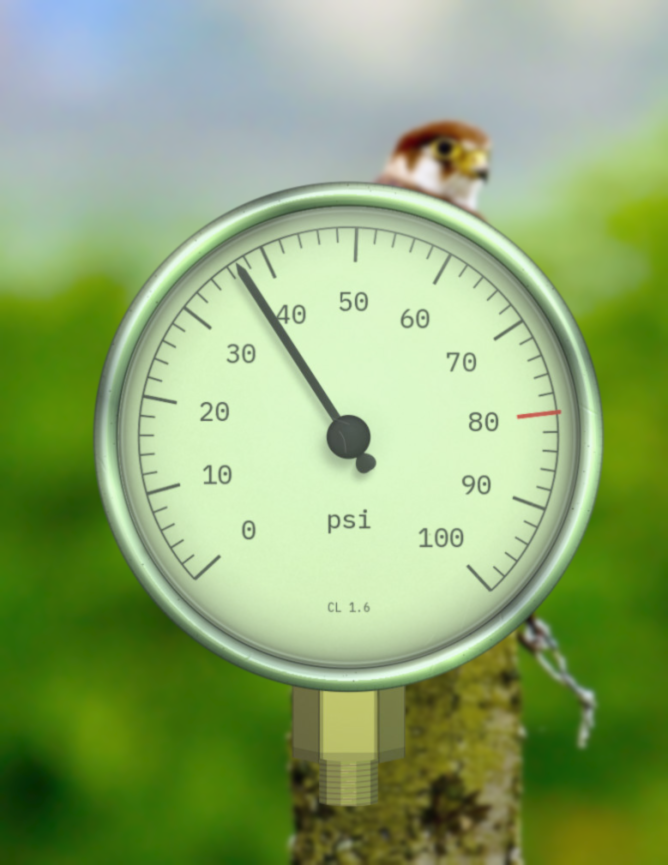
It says 37 psi
